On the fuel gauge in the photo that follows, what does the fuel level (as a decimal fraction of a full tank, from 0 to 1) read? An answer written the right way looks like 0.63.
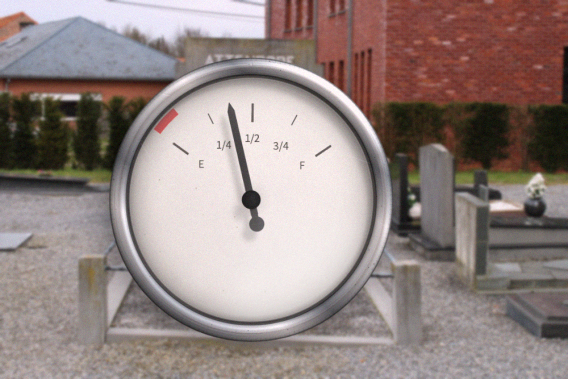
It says 0.375
